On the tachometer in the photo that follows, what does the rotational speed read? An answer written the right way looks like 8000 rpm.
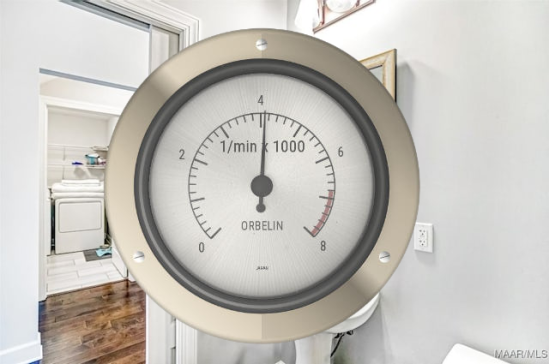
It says 4100 rpm
